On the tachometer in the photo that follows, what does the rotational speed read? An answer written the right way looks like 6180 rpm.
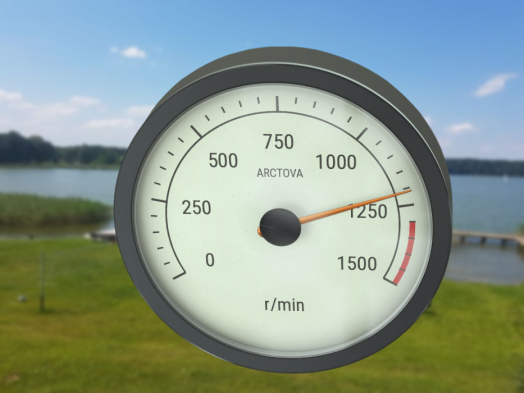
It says 1200 rpm
